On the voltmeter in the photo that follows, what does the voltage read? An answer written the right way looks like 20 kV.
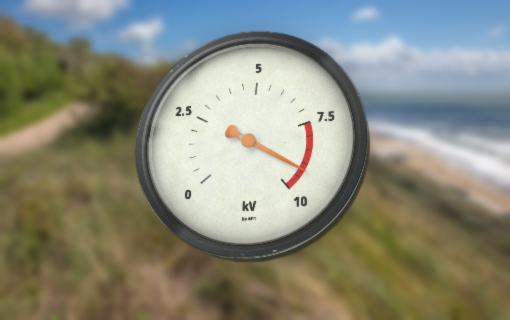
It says 9.25 kV
